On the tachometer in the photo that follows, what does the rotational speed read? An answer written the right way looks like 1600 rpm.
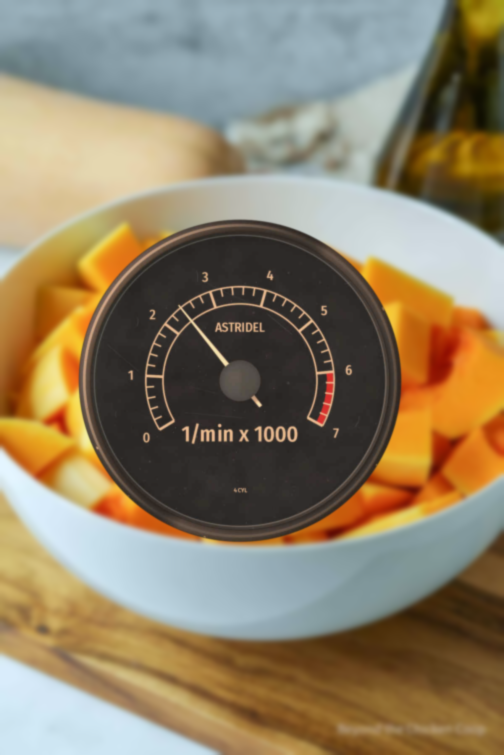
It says 2400 rpm
